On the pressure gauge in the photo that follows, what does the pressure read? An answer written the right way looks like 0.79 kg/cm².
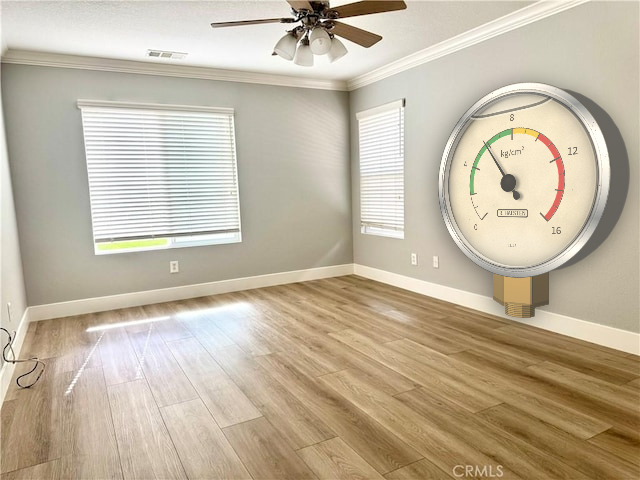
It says 6 kg/cm²
